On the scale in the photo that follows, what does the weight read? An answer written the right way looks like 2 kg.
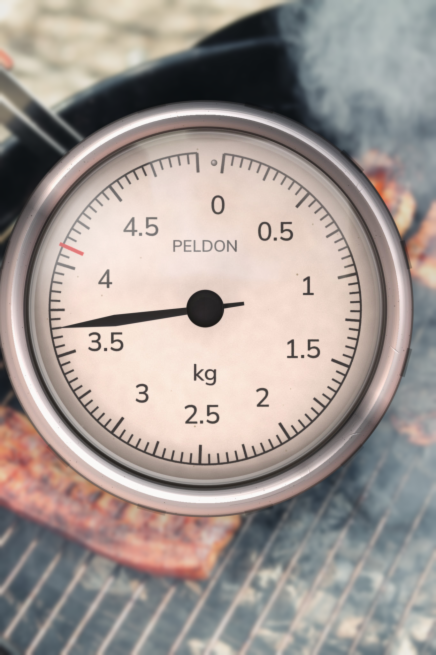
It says 3.65 kg
